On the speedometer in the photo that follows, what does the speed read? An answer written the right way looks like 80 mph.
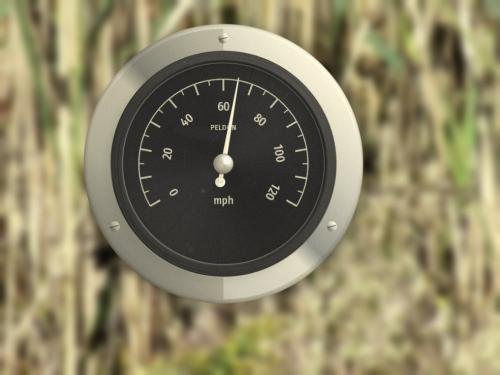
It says 65 mph
